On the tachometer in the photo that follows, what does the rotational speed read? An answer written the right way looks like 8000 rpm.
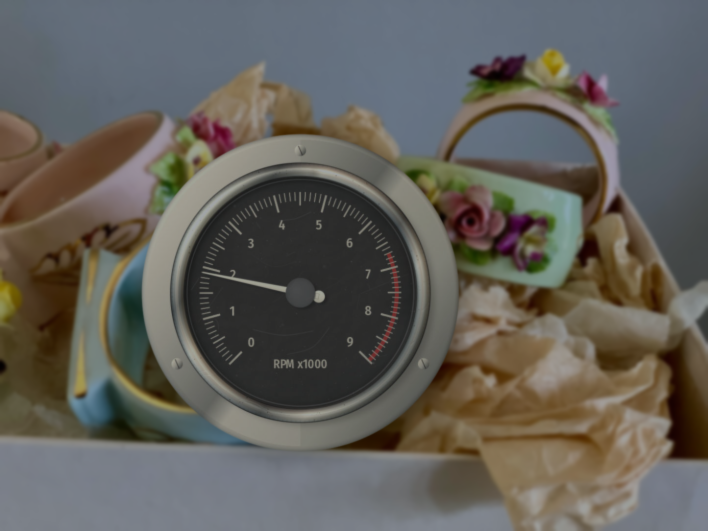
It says 1900 rpm
